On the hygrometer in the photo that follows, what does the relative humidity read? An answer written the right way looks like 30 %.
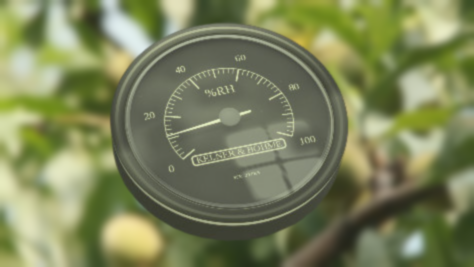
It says 10 %
